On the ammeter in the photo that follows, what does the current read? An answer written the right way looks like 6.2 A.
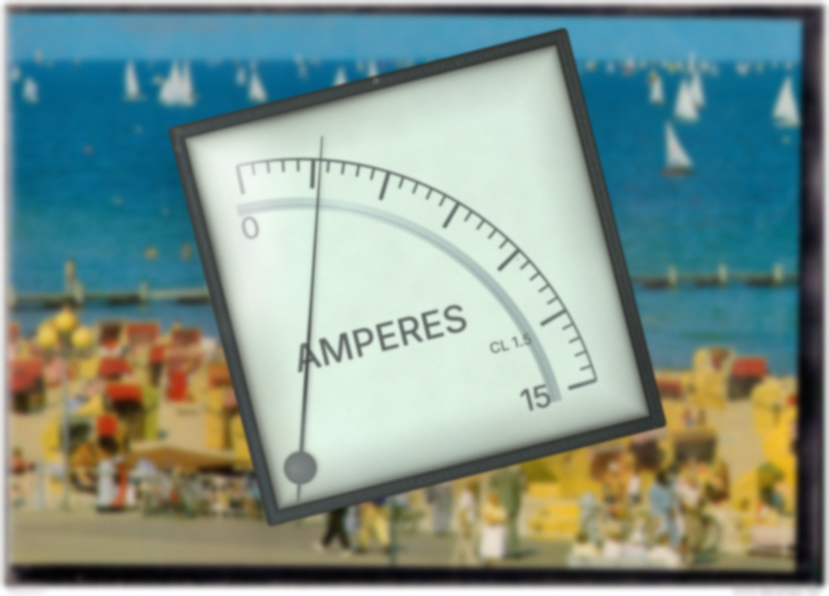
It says 2.75 A
